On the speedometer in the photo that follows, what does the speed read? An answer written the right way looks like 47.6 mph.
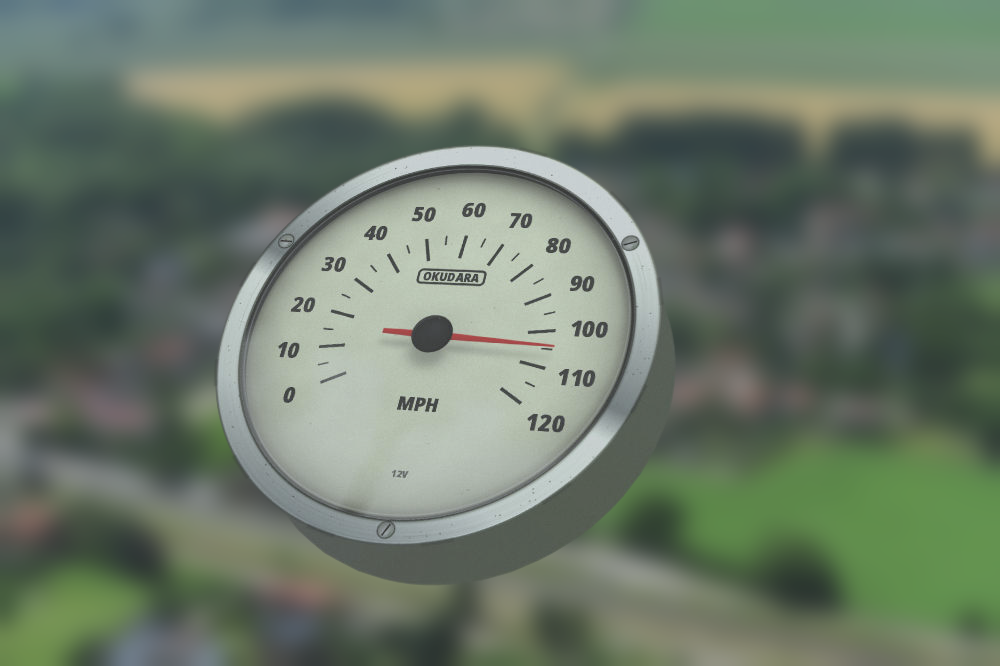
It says 105 mph
